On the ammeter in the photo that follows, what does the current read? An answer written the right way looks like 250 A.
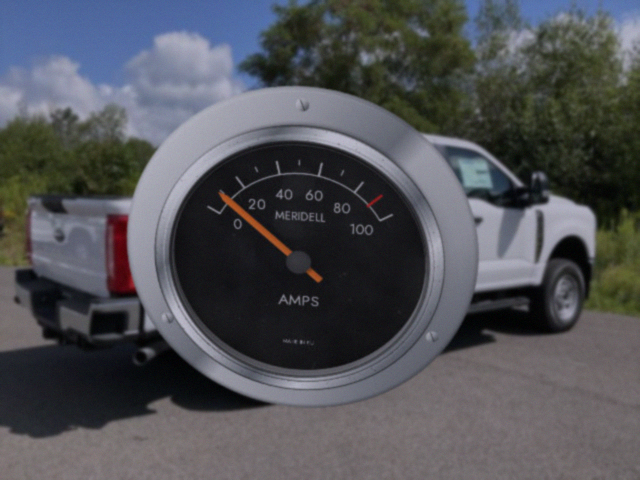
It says 10 A
